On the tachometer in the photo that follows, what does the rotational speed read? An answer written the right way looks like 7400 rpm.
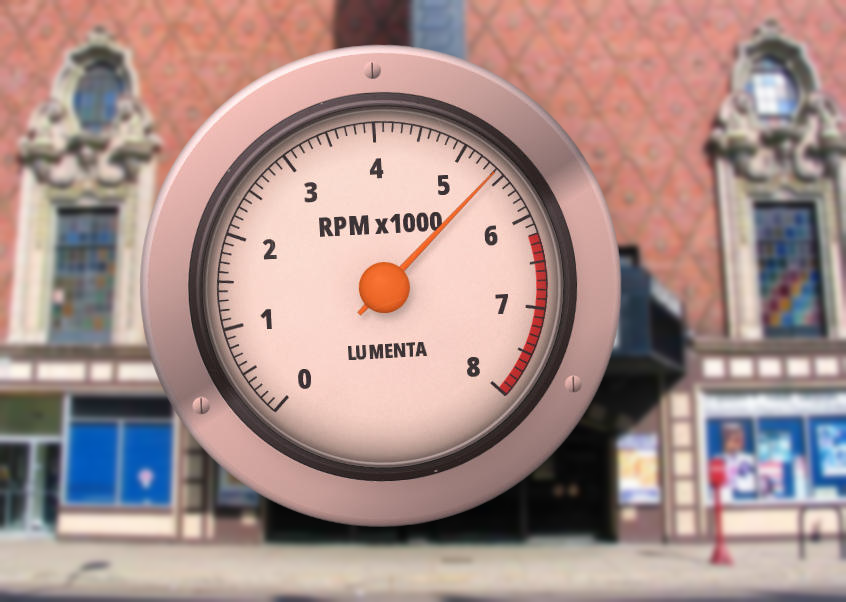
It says 5400 rpm
